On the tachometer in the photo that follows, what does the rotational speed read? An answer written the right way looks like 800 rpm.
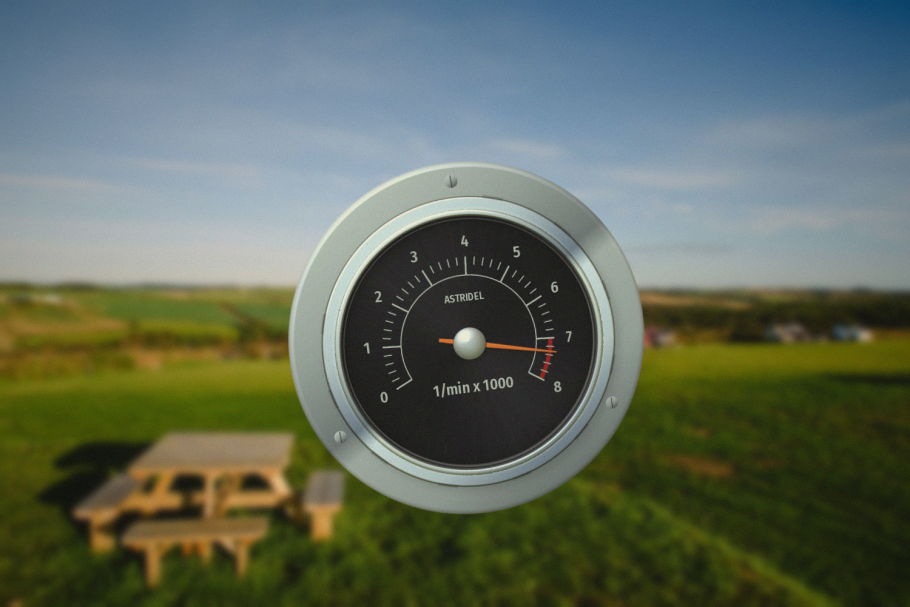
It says 7300 rpm
